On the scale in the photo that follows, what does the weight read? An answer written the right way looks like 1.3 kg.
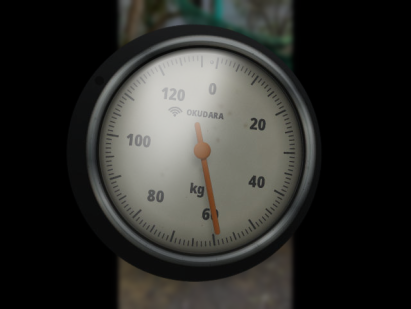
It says 59 kg
